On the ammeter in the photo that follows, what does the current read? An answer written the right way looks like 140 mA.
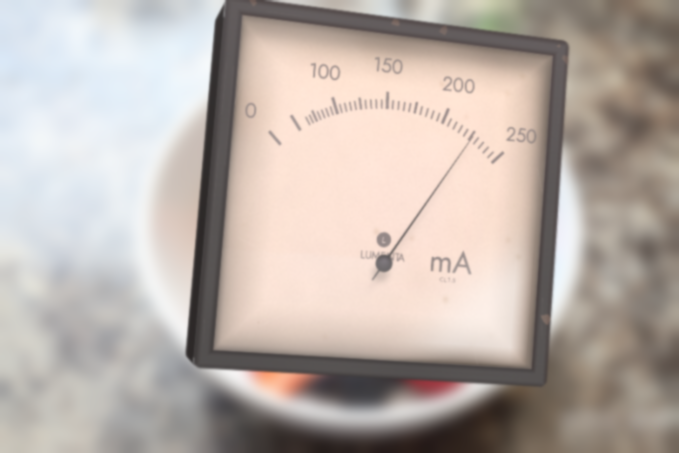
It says 225 mA
